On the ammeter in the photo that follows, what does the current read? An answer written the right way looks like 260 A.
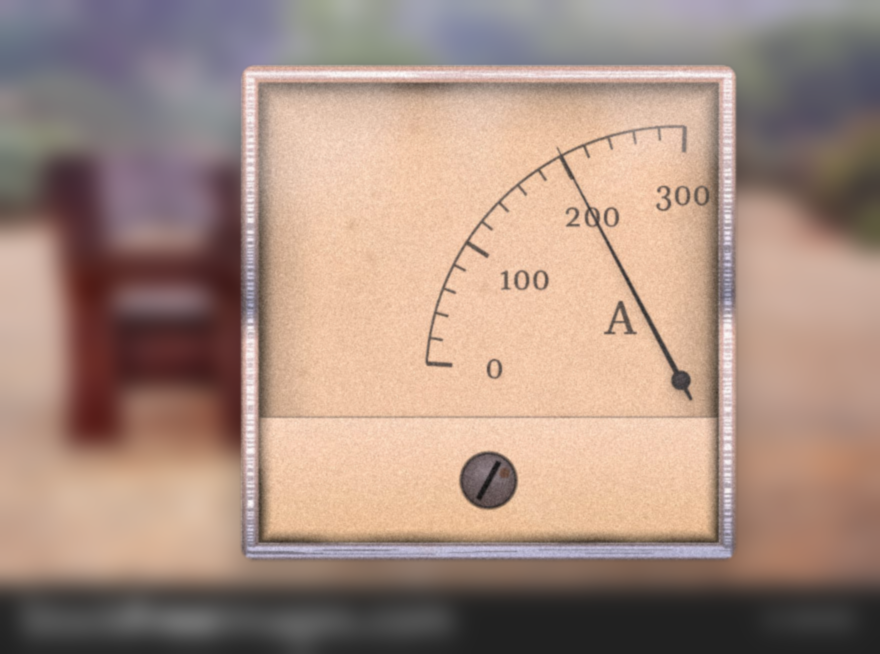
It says 200 A
